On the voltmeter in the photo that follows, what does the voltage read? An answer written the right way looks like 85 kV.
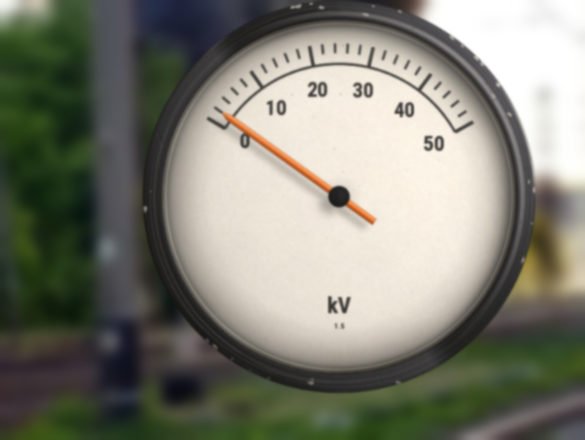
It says 2 kV
